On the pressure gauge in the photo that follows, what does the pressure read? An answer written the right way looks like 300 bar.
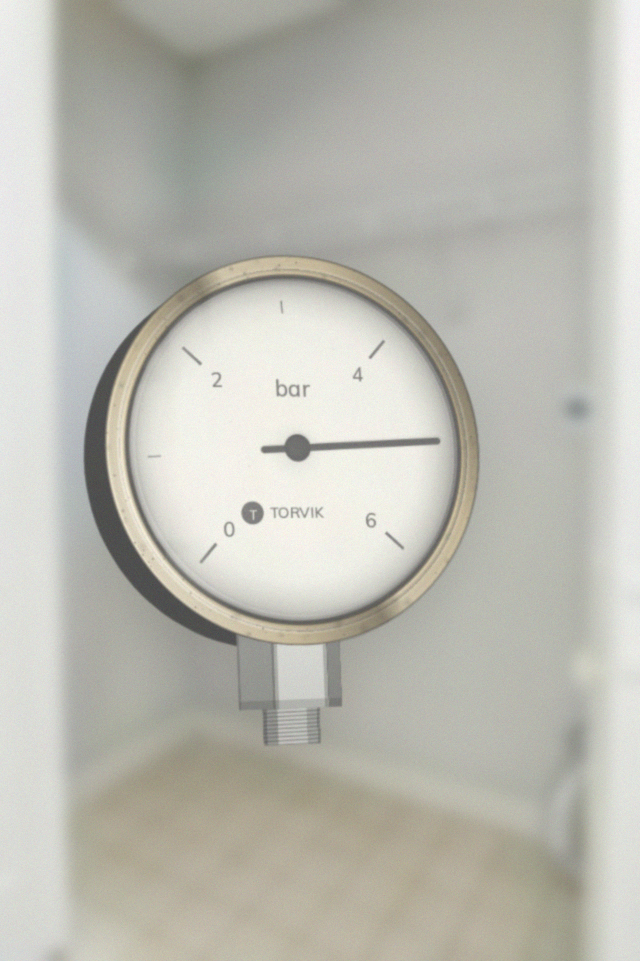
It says 5 bar
